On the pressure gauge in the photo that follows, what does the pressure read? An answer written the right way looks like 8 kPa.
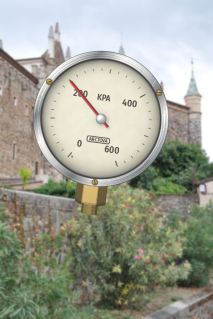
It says 200 kPa
